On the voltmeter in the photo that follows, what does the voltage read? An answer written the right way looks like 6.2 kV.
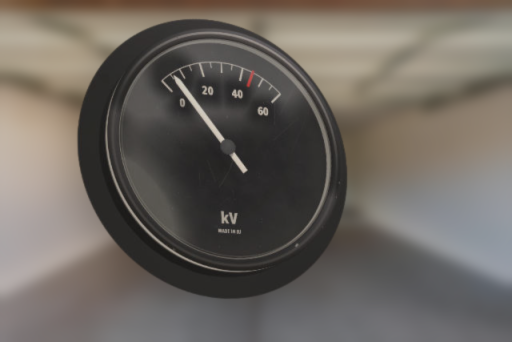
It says 5 kV
